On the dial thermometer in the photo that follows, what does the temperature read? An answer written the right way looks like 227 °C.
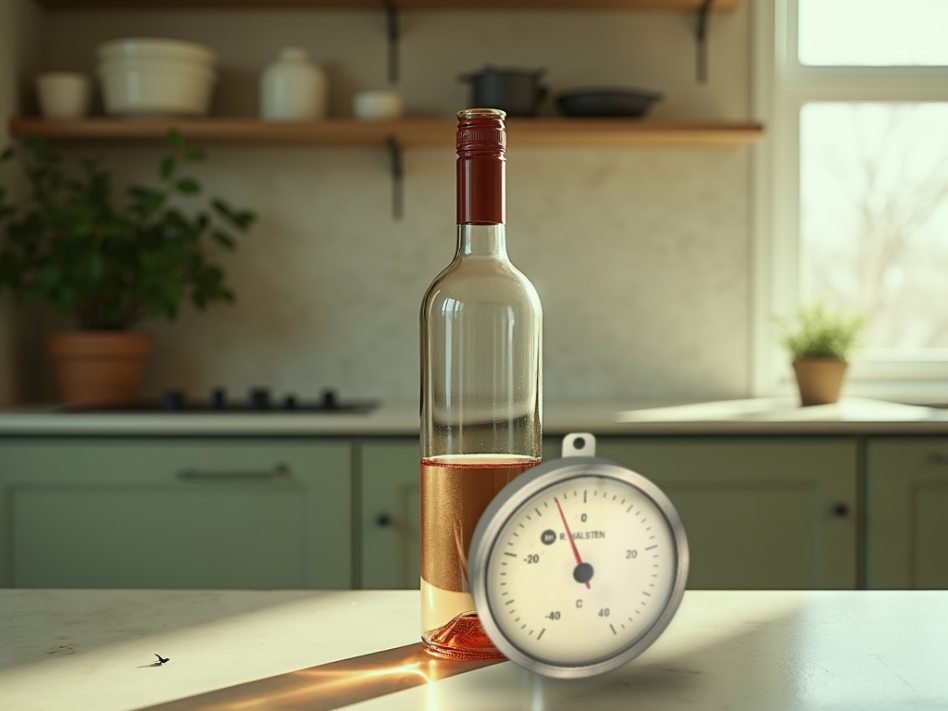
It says -6 °C
